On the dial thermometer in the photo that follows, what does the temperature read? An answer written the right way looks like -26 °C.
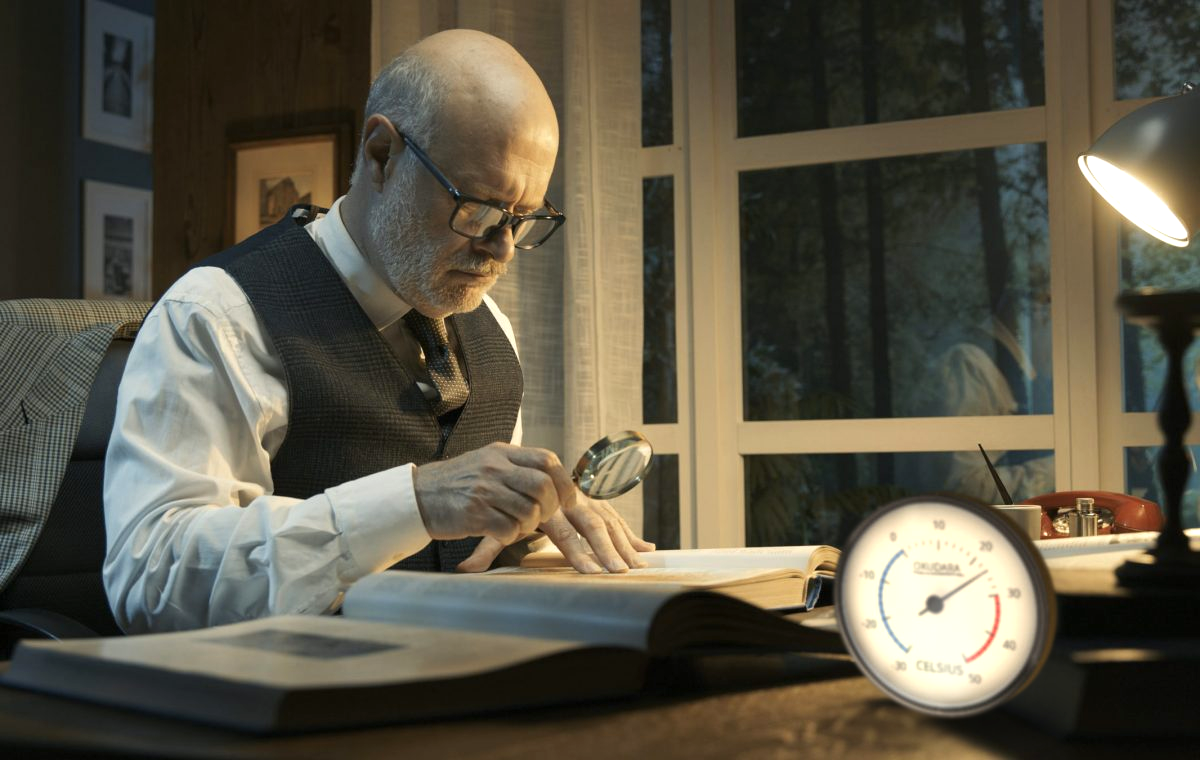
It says 24 °C
